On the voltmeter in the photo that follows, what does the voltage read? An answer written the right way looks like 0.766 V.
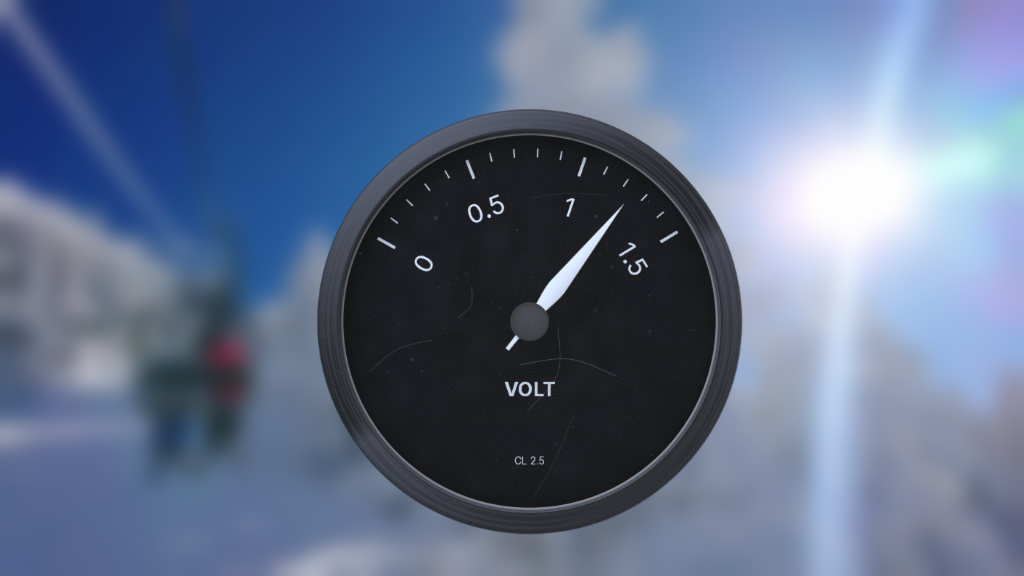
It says 1.25 V
